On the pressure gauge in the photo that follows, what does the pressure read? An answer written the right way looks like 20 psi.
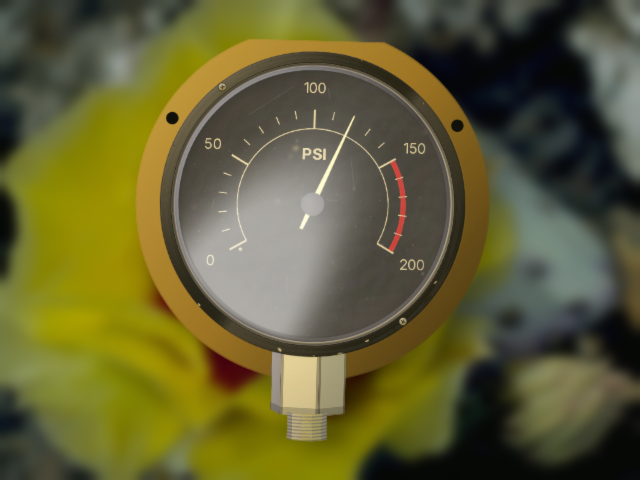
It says 120 psi
